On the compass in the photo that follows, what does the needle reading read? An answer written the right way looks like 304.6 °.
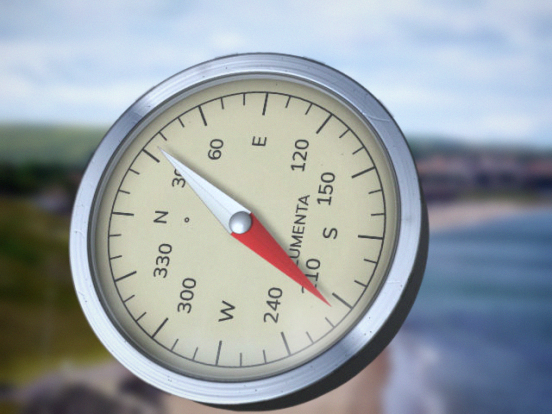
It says 215 °
